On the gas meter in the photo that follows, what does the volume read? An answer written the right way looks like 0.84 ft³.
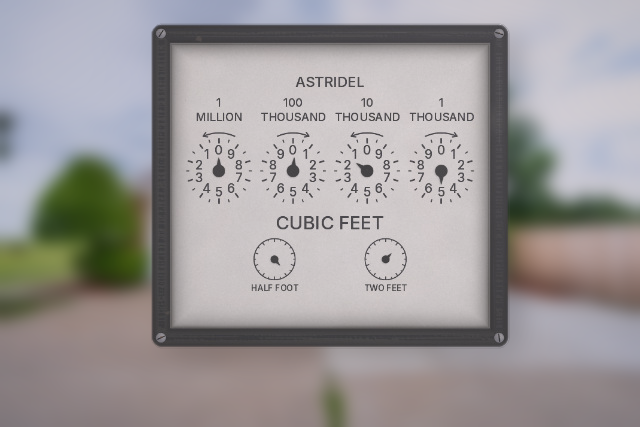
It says 1500 ft³
